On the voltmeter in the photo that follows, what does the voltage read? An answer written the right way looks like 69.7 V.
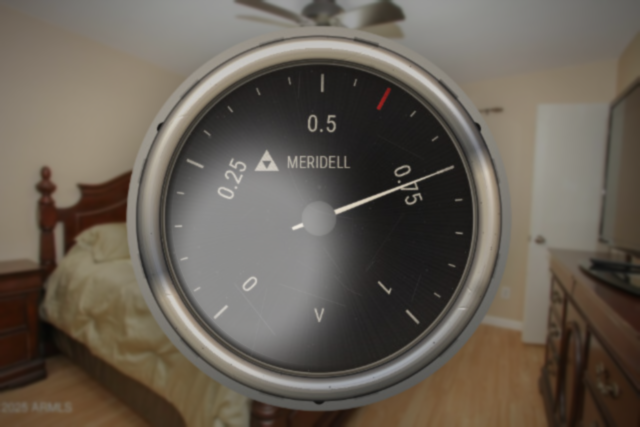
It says 0.75 V
